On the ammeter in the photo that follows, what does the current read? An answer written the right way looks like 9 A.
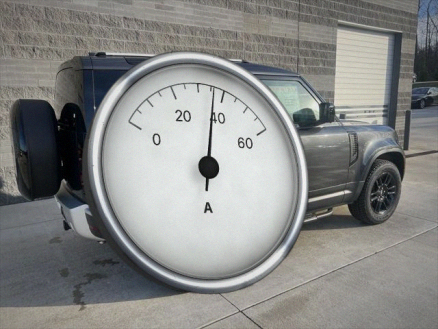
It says 35 A
